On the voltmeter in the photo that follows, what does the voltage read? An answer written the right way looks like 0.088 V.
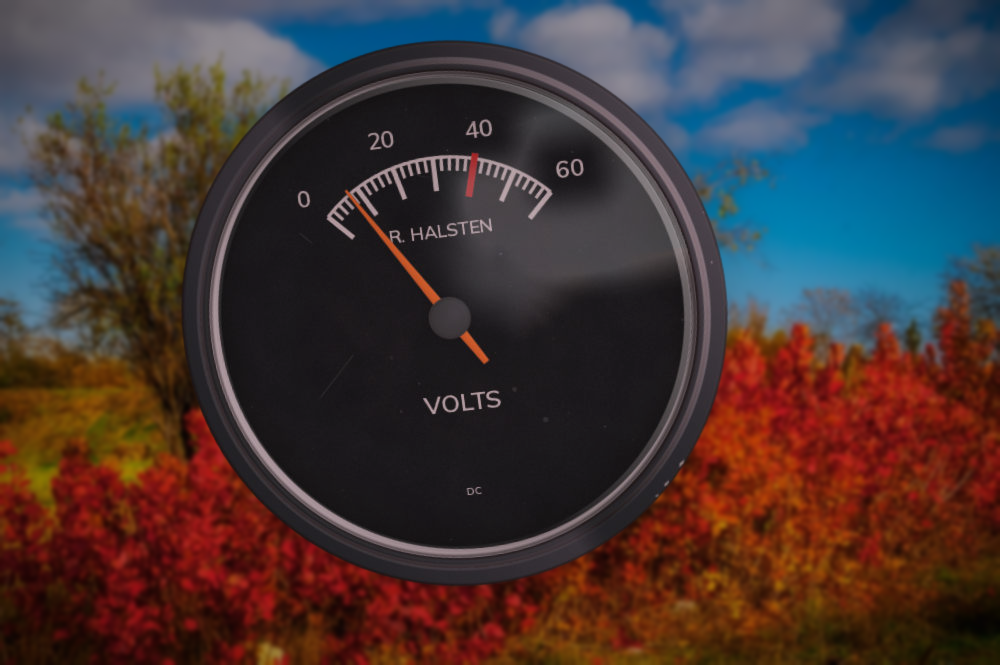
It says 8 V
